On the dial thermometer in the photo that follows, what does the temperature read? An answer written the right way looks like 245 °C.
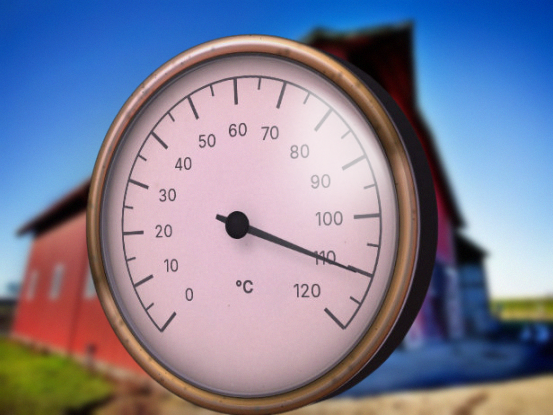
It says 110 °C
